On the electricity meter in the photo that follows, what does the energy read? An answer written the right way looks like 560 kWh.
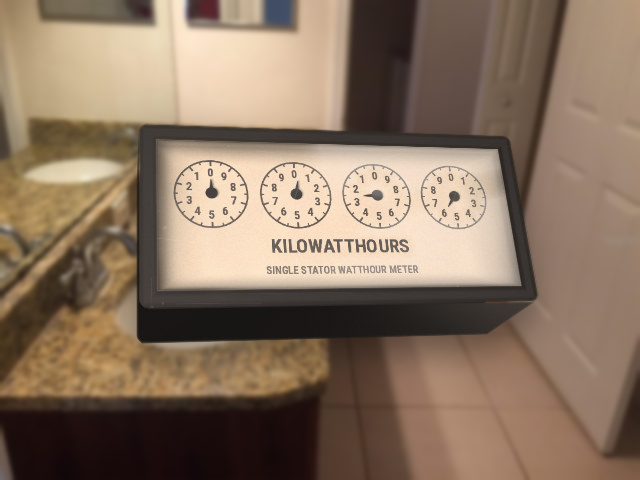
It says 26 kWh
